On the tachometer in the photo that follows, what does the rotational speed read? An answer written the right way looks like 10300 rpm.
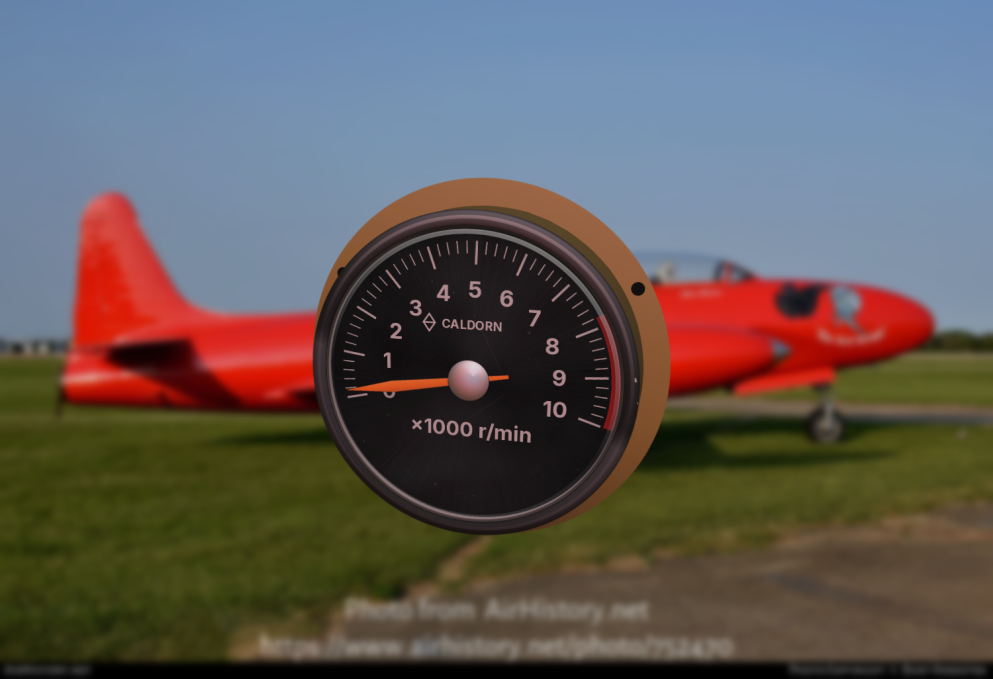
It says 200 rpm
